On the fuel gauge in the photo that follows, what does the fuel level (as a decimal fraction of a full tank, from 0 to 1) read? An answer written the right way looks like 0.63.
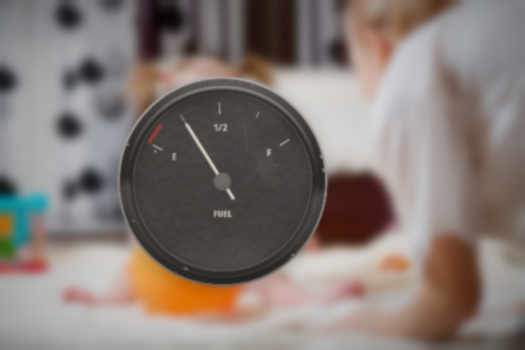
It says 0.25
